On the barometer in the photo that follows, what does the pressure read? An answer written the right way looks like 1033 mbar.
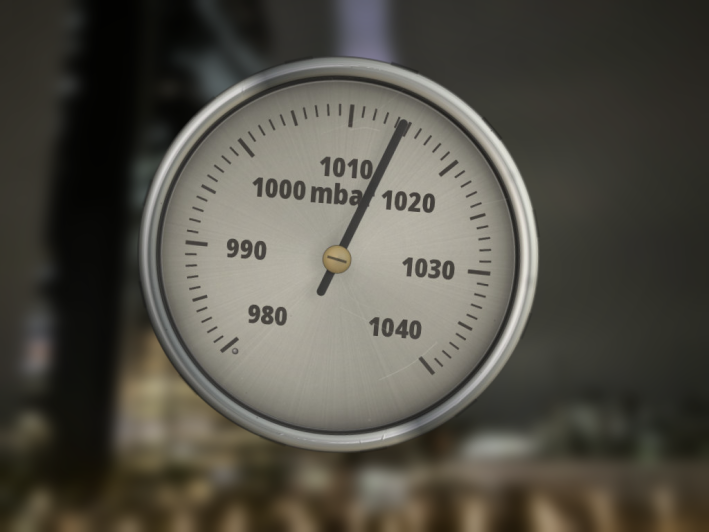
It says 1014.5 mbar
